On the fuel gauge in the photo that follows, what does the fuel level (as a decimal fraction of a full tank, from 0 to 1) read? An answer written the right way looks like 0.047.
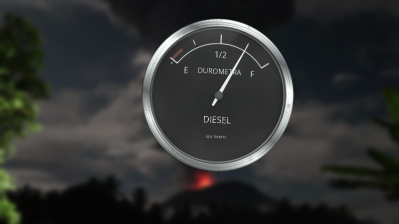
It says 0.75
